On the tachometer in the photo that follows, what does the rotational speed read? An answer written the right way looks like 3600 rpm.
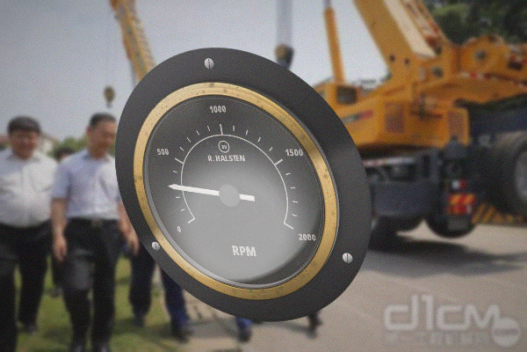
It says 300 rpm
